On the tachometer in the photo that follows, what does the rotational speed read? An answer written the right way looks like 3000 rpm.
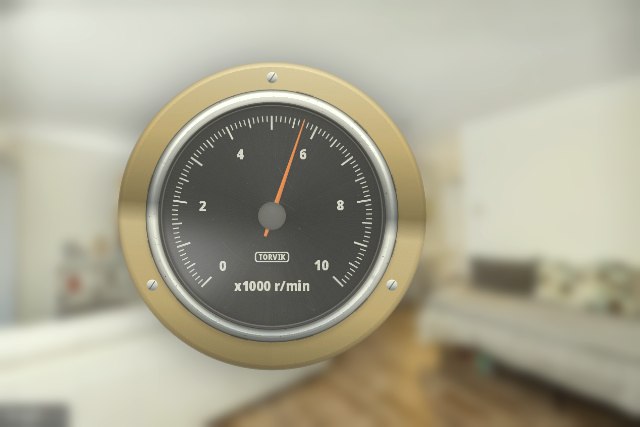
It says 5700 rpm
